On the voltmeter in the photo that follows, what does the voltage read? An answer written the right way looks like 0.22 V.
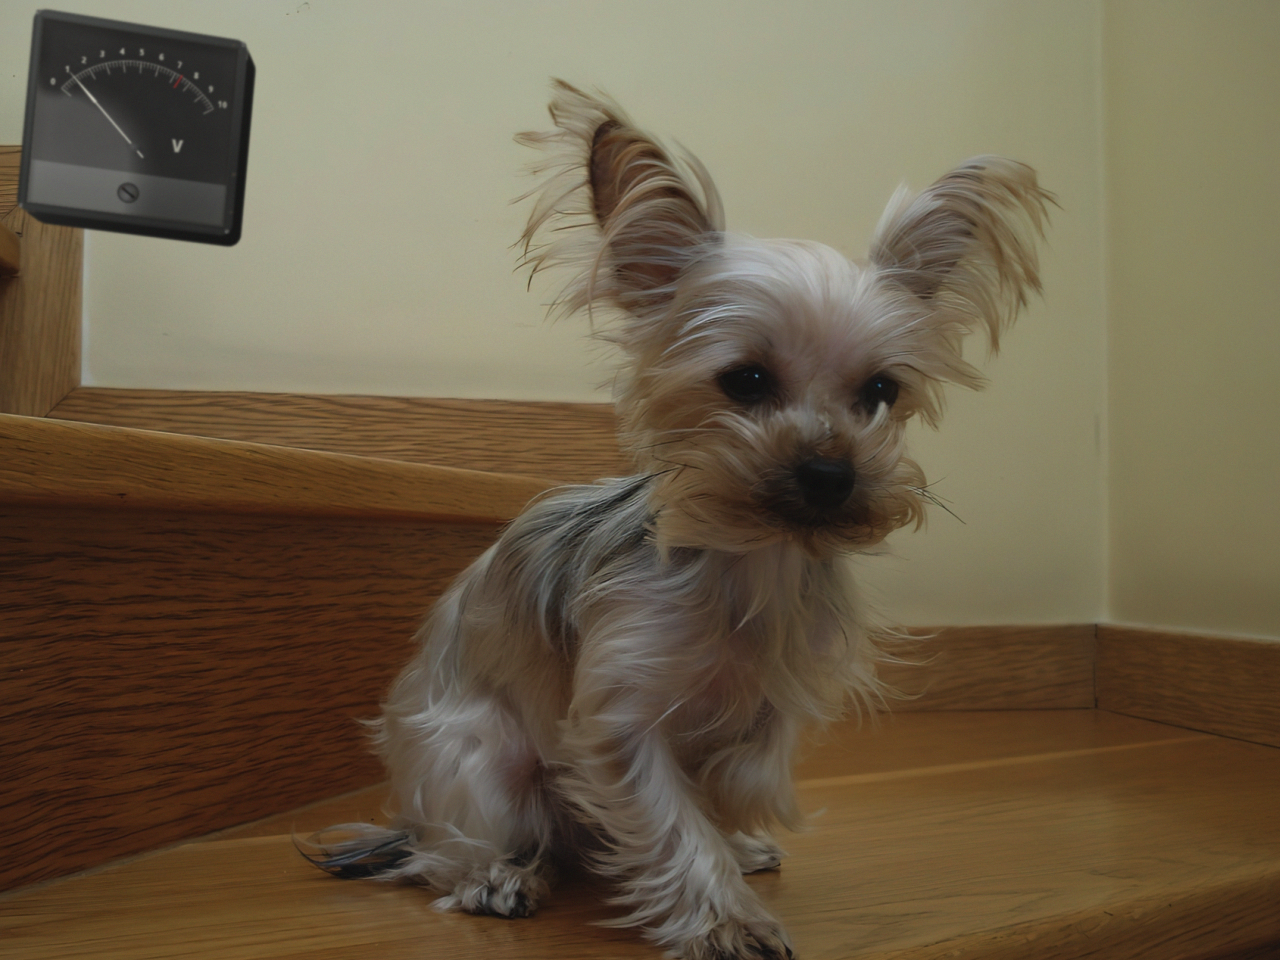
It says 1 V
